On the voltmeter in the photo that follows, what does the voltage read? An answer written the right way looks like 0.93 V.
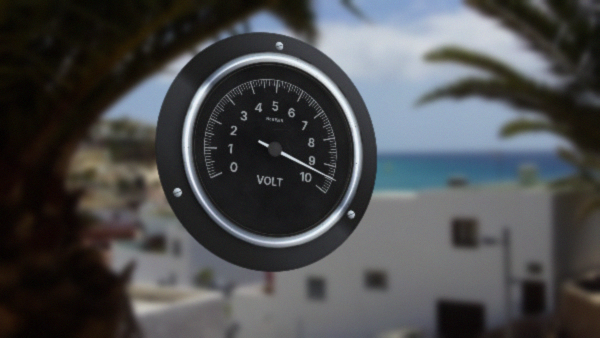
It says 9.5 V
